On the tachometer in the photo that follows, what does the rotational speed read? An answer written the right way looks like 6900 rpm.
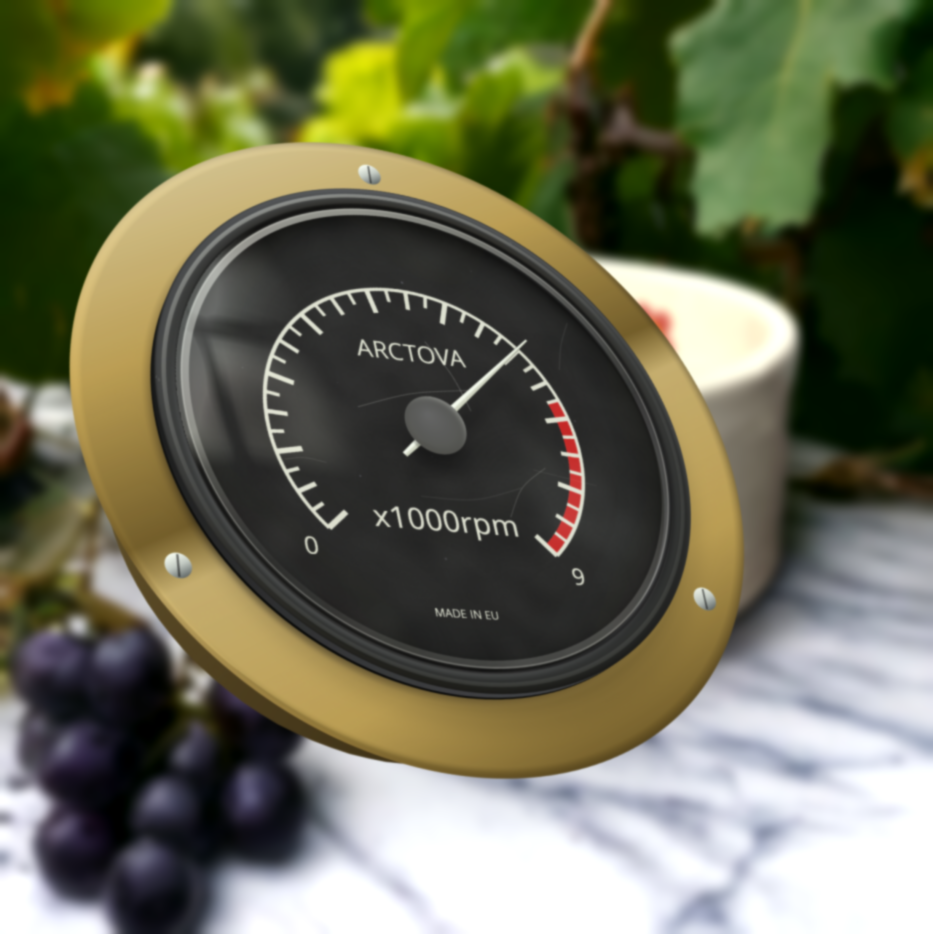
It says 6000 rpm
